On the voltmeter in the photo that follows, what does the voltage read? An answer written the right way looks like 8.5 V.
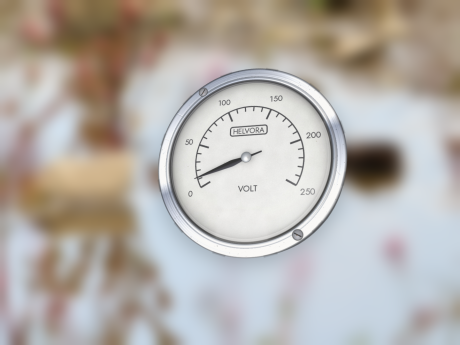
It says 10 V
